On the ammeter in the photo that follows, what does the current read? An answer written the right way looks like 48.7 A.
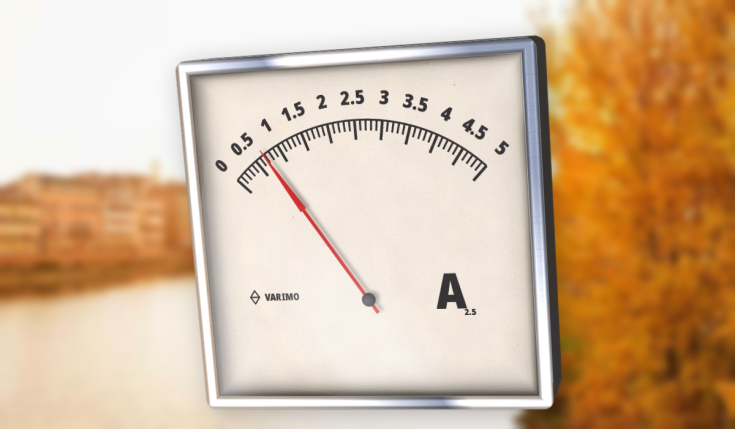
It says 0.7 A
